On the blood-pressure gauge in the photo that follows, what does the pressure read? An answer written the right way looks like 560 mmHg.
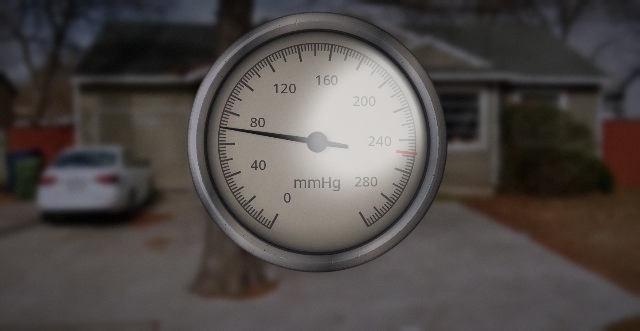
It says 70 mmHg
